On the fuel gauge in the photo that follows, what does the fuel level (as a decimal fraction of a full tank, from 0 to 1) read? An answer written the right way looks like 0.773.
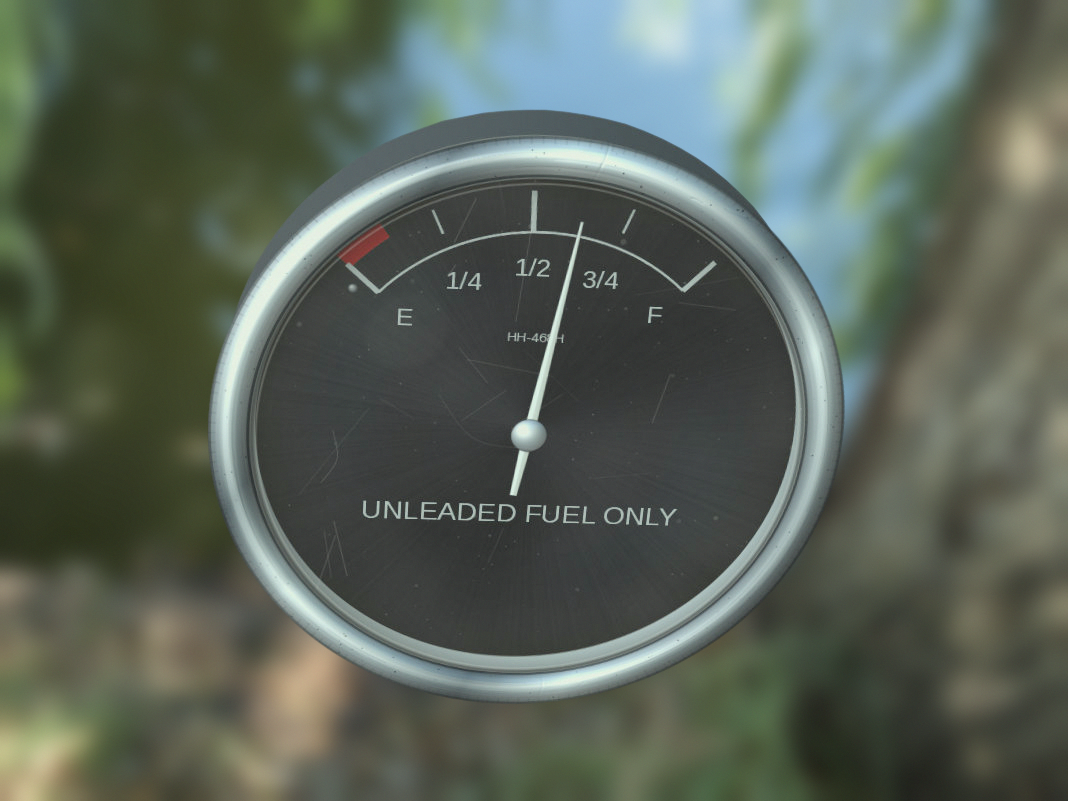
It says 0.625
